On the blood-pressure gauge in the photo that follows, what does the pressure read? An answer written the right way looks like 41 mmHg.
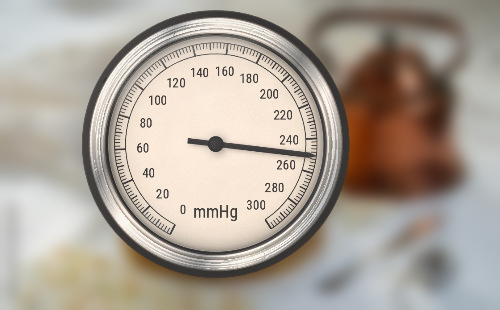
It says 250 mmHg
